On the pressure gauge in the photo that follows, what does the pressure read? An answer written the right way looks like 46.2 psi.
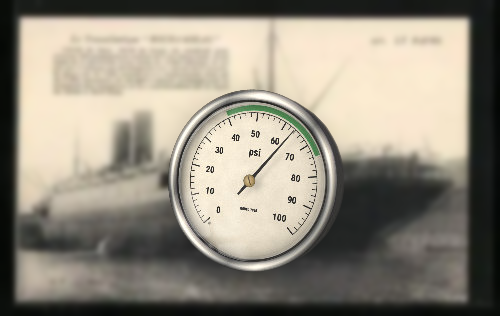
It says 64 psi
